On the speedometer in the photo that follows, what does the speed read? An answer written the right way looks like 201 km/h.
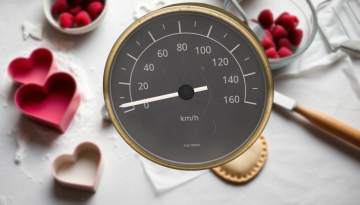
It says 5 km/h
